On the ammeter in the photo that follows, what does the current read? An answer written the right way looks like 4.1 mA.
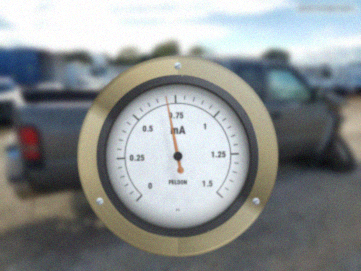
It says 0.7 mA
